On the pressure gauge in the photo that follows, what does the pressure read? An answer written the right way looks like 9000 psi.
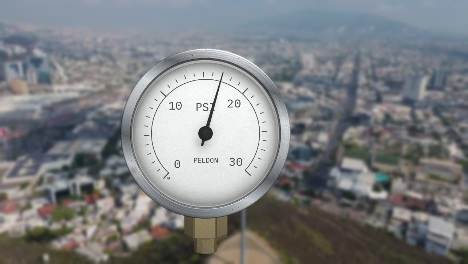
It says 17 psi
